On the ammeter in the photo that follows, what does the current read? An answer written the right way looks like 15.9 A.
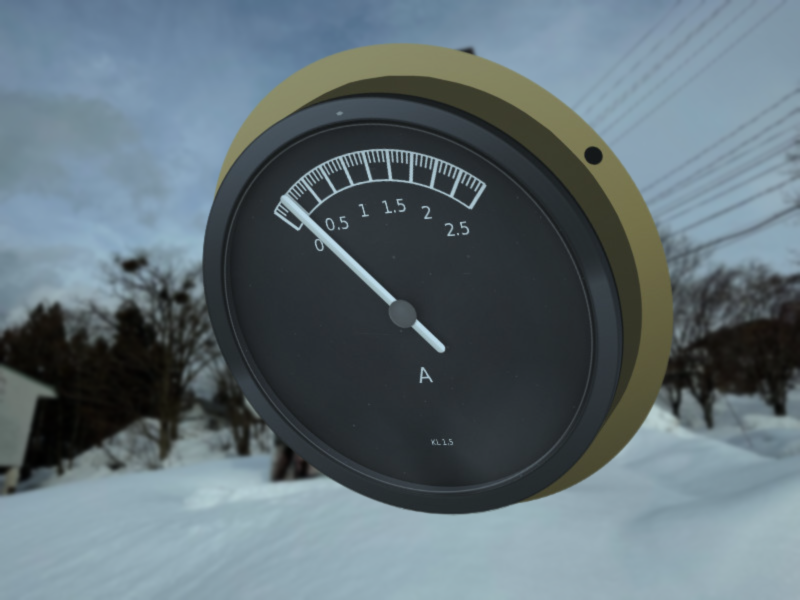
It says 0.25 A
